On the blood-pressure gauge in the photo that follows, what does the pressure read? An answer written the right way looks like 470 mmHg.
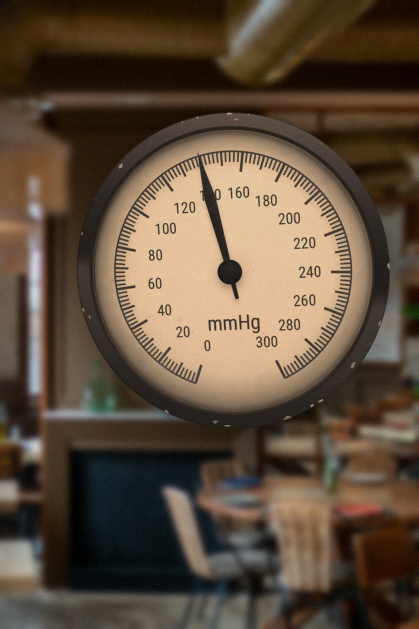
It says 140 mmHg
